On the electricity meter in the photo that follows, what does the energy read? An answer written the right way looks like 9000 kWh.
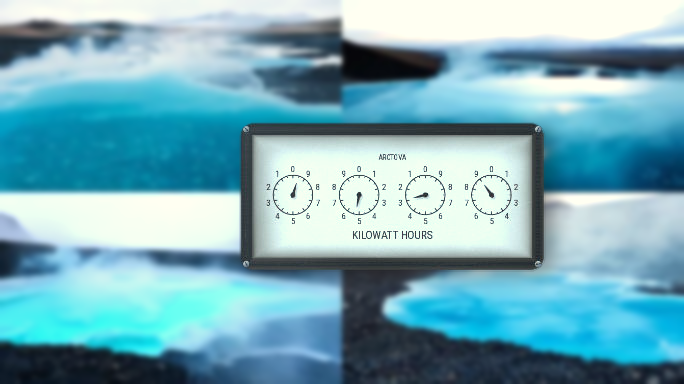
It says 9529 kWh
